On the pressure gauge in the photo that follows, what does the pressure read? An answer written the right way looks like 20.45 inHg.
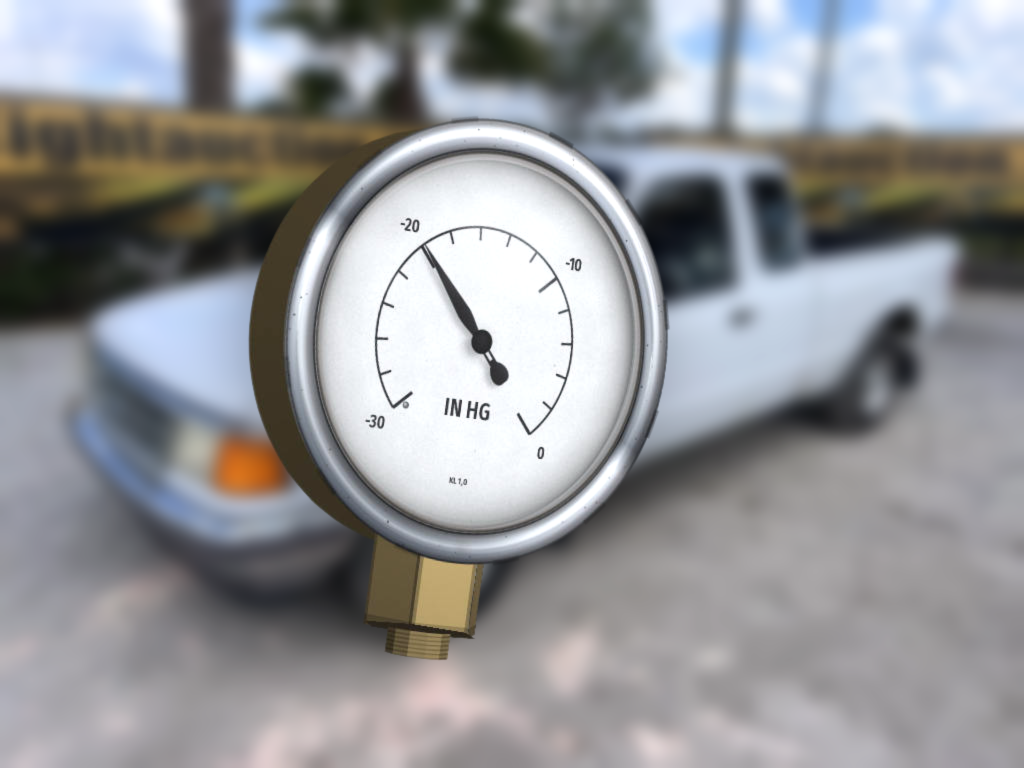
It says -20 inHg
